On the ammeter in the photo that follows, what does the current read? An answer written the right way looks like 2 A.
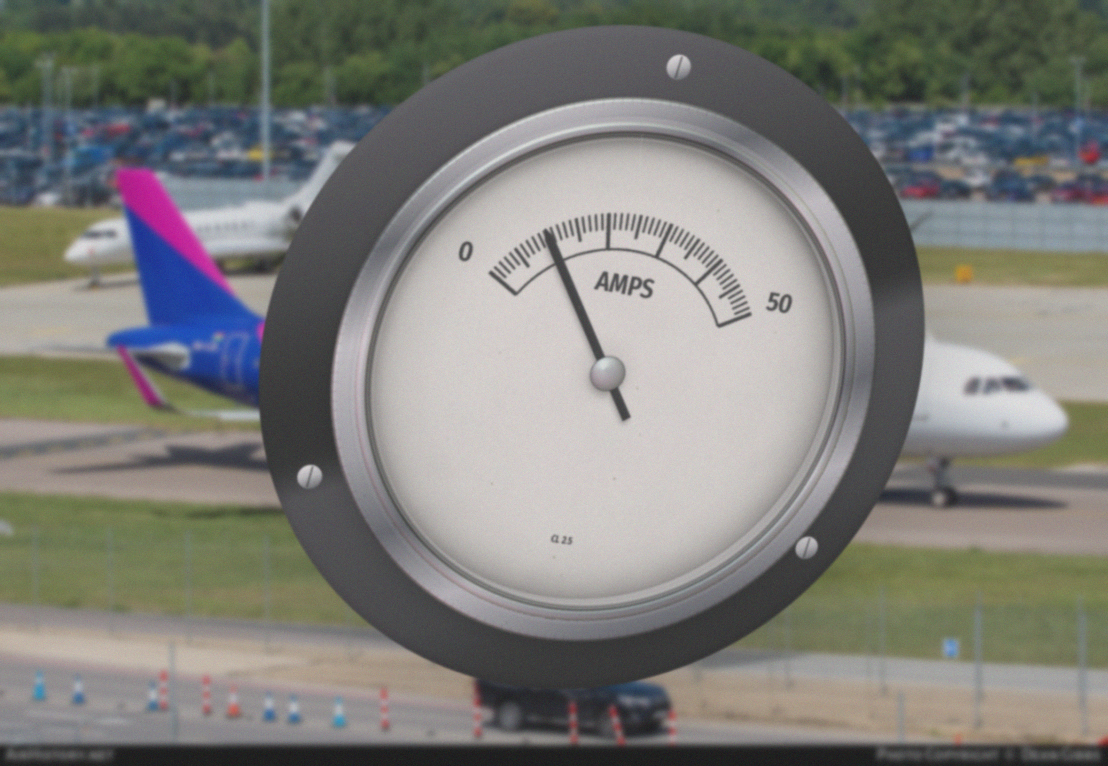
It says 10 A
